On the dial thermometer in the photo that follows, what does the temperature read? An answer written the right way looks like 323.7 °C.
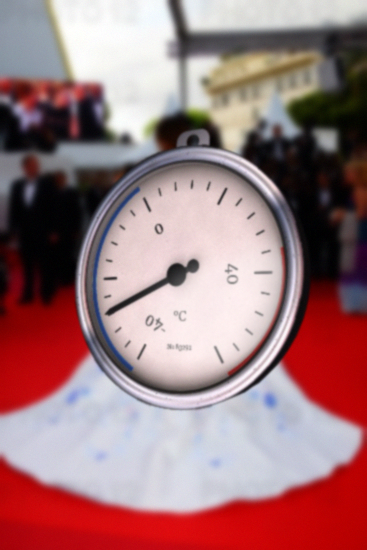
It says -28 °C
